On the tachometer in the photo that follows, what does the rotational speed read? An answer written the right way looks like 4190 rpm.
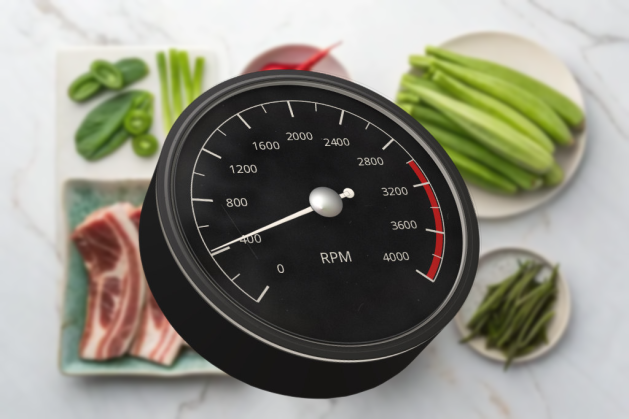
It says 400 rpm
